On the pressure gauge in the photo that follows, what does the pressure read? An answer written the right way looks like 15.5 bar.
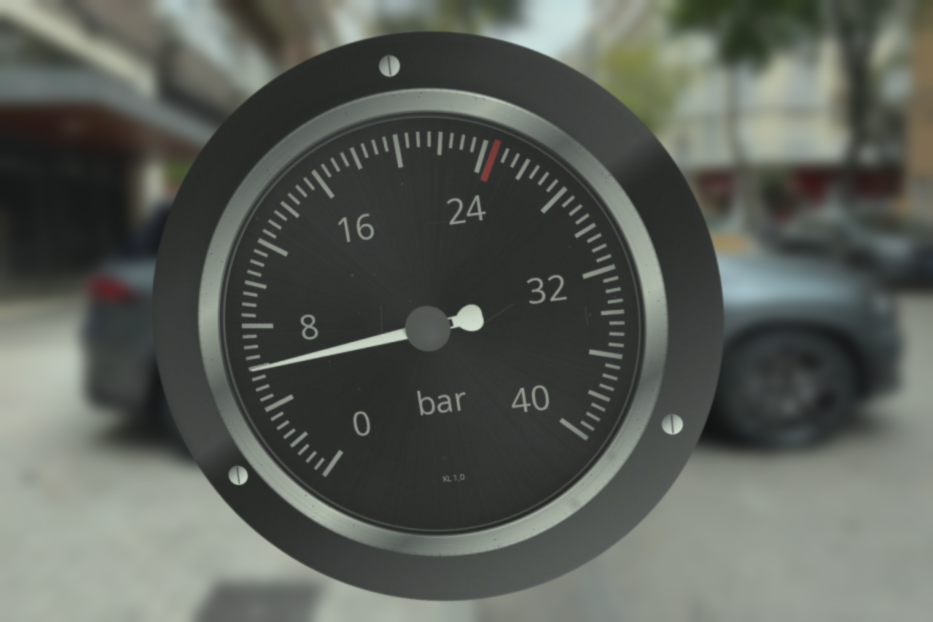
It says 6 bar
